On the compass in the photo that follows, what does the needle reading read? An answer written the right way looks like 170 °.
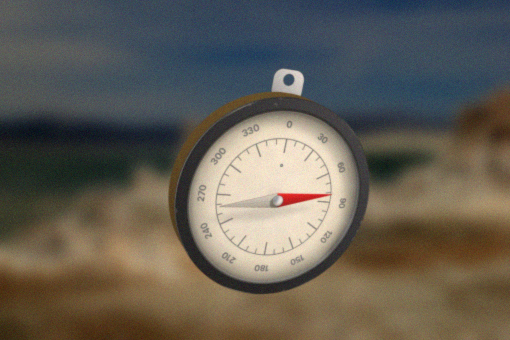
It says 80 °
